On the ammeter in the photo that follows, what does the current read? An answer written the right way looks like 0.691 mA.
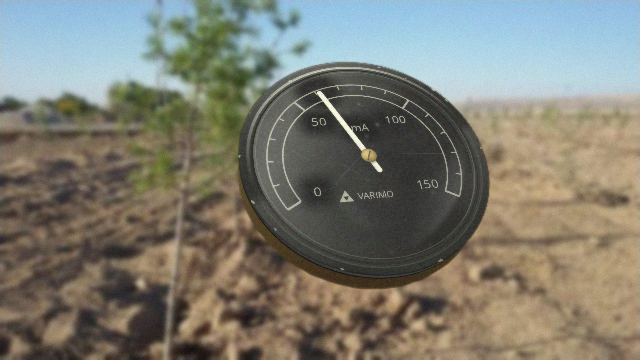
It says 60 mA
